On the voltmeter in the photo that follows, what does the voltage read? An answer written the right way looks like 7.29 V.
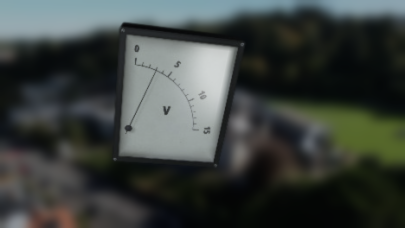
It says 3 V
